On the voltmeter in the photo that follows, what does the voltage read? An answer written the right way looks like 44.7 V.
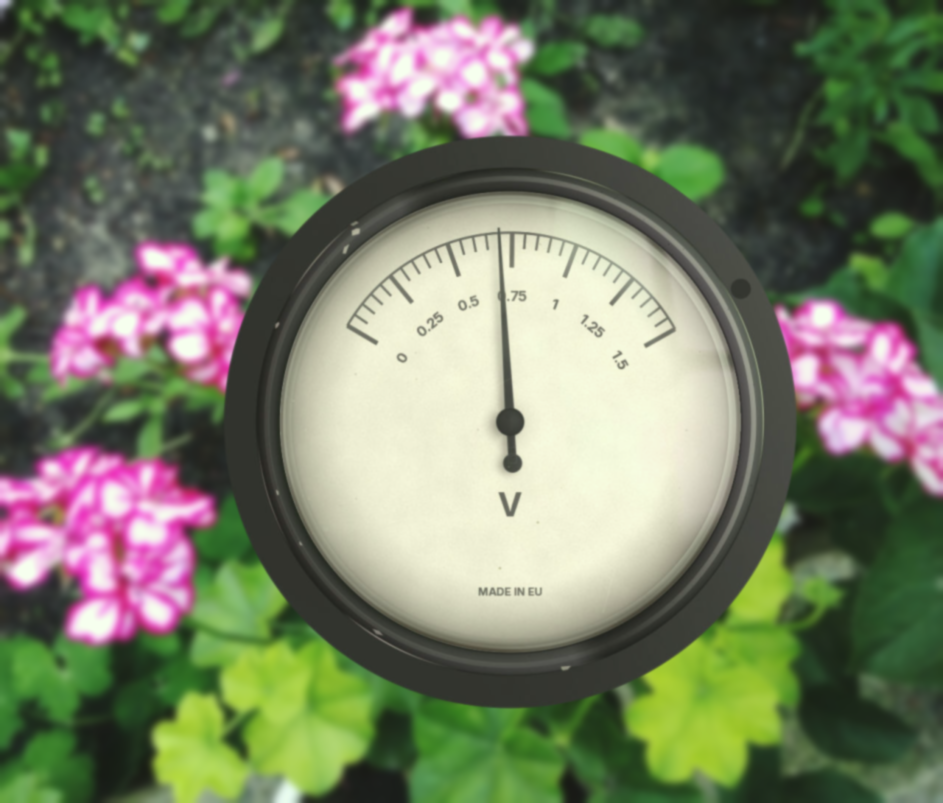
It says 0.7 V
